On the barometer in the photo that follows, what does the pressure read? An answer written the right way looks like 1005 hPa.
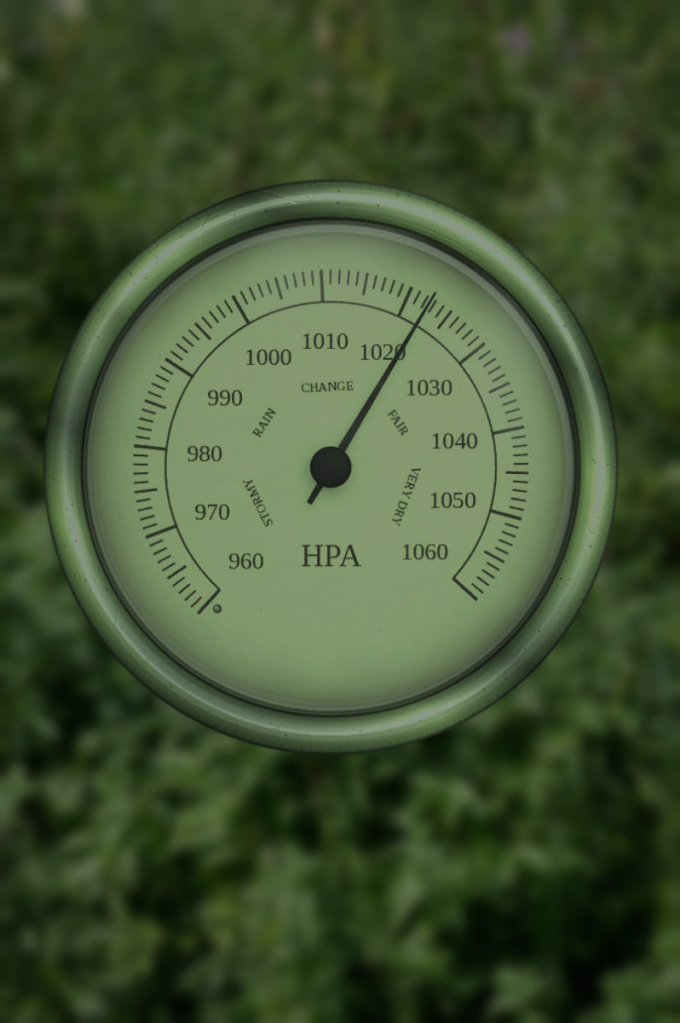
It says 1022.5 hPa
